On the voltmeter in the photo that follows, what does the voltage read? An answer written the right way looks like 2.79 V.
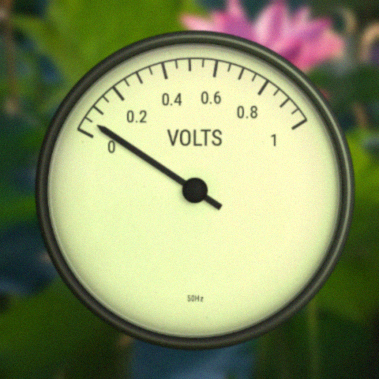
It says 0.05 V
